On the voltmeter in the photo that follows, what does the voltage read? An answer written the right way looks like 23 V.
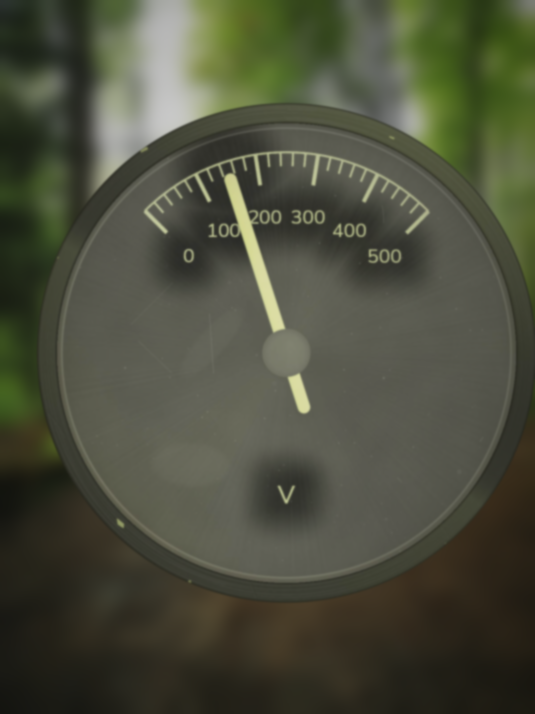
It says 150 V
